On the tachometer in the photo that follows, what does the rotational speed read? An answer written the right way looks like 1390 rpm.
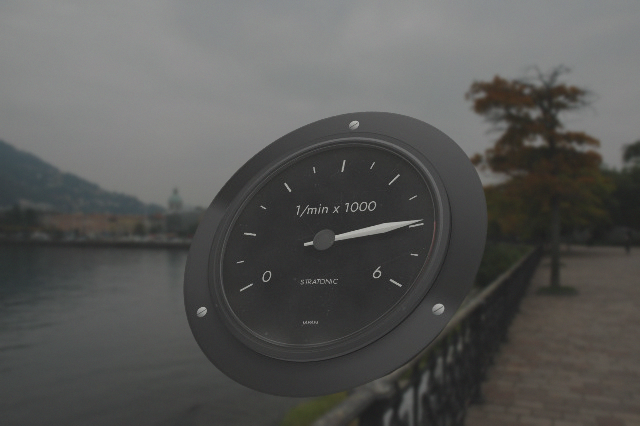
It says 5000 rpm
